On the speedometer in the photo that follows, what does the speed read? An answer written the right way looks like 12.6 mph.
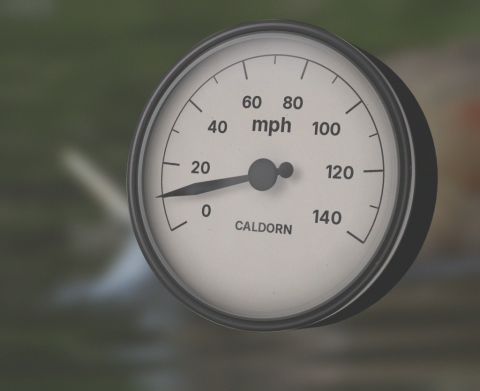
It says 10 mph
